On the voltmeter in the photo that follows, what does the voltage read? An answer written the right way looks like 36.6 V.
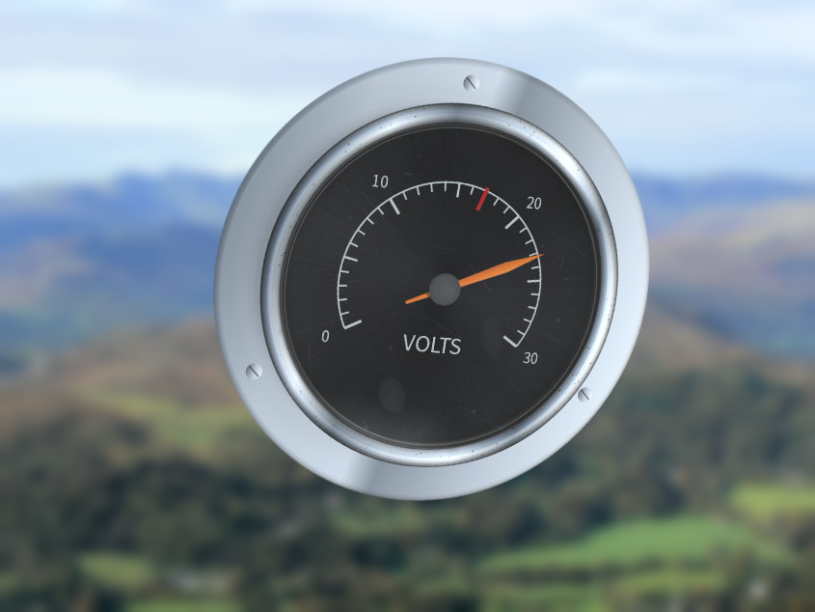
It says 23 V
